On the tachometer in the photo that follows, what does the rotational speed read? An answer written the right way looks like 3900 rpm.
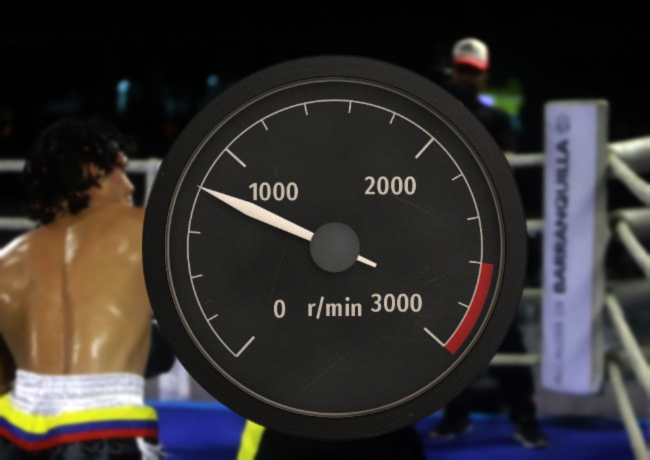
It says 800 rpm
